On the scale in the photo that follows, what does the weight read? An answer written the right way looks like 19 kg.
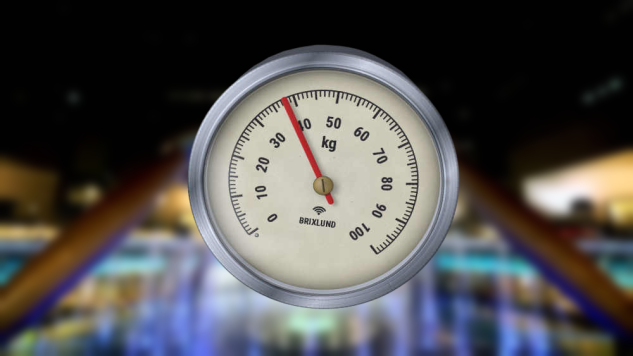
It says 38 kg
